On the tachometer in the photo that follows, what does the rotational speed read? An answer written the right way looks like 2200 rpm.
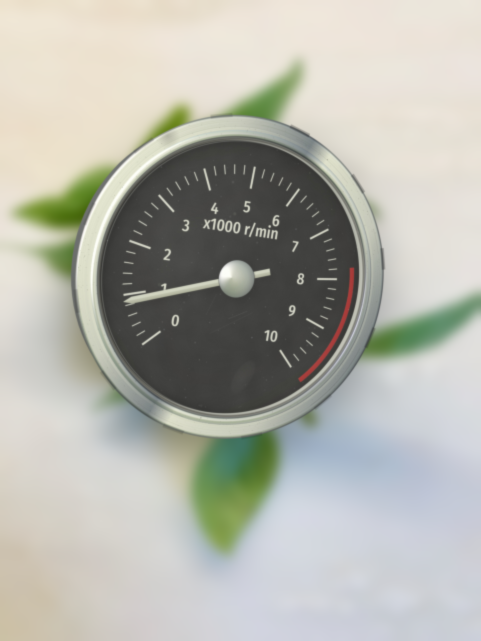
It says 900 rpm
